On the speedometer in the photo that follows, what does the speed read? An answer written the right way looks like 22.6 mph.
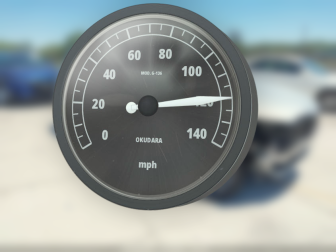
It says 120 mph
